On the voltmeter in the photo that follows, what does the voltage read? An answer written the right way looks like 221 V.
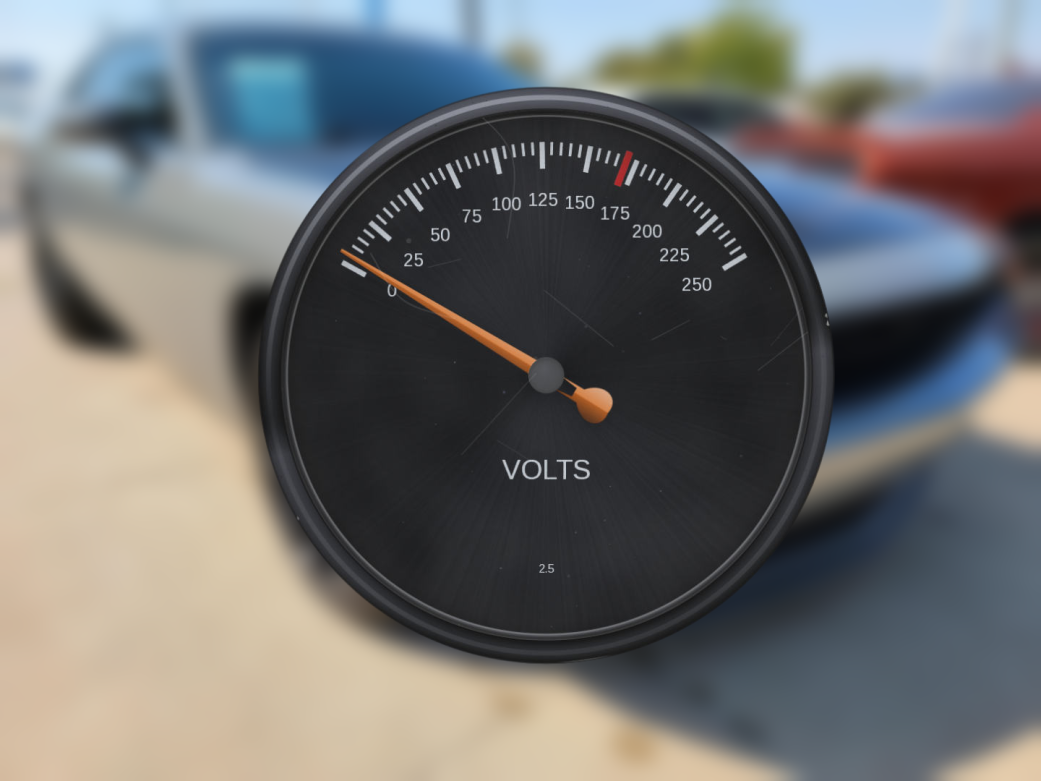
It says 5 V
